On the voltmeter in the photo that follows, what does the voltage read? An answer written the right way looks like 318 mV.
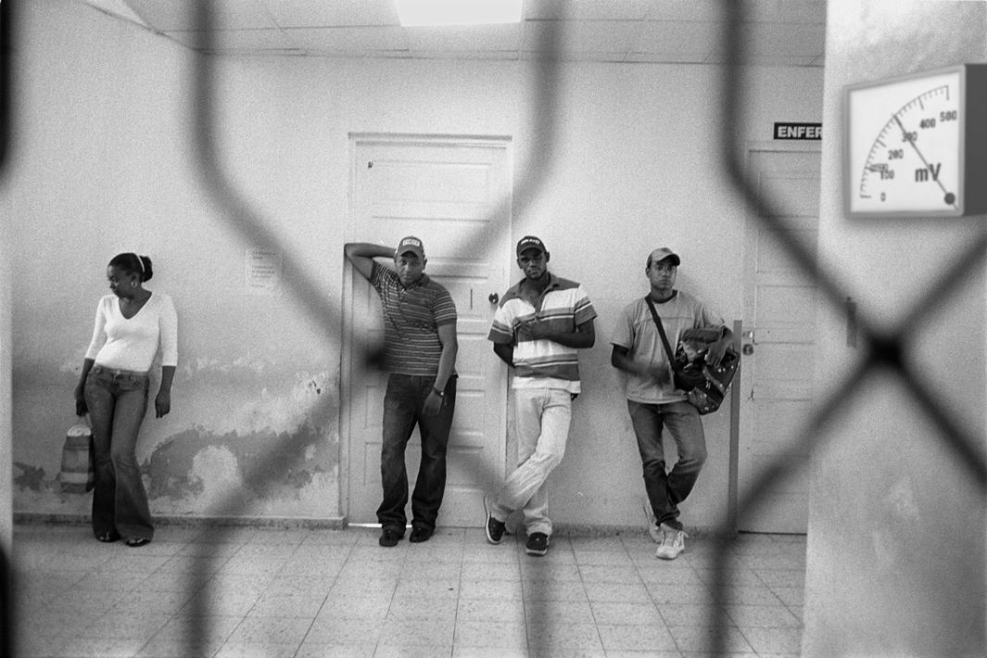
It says 300 mV
